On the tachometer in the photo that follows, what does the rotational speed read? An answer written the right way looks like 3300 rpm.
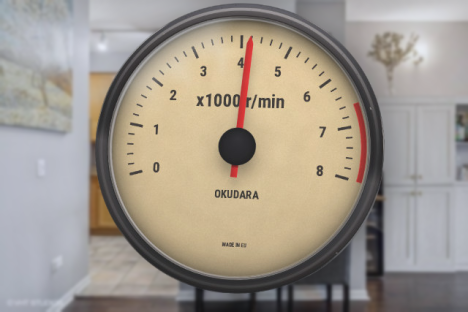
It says 4200 rpm
